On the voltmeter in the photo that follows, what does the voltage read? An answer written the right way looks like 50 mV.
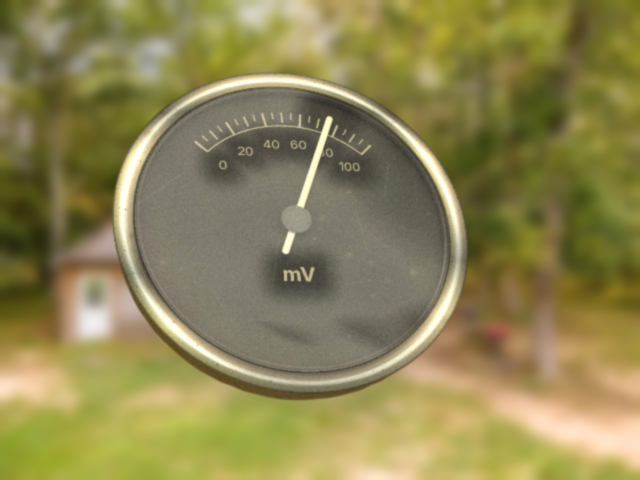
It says 75 mV
